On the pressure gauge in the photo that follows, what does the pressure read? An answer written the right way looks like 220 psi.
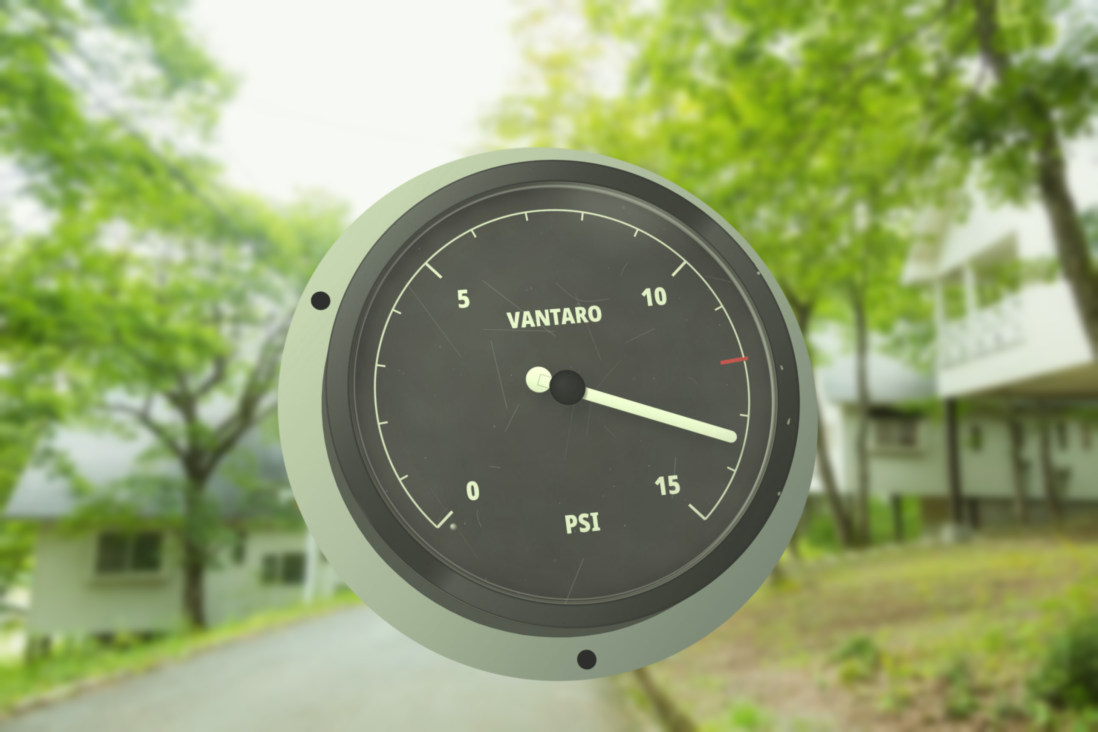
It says 13.5 psi
